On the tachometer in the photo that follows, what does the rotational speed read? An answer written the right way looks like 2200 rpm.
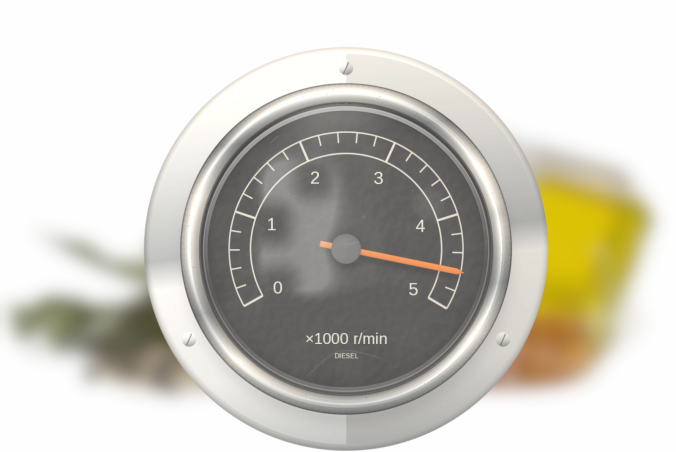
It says 4600 rpm
